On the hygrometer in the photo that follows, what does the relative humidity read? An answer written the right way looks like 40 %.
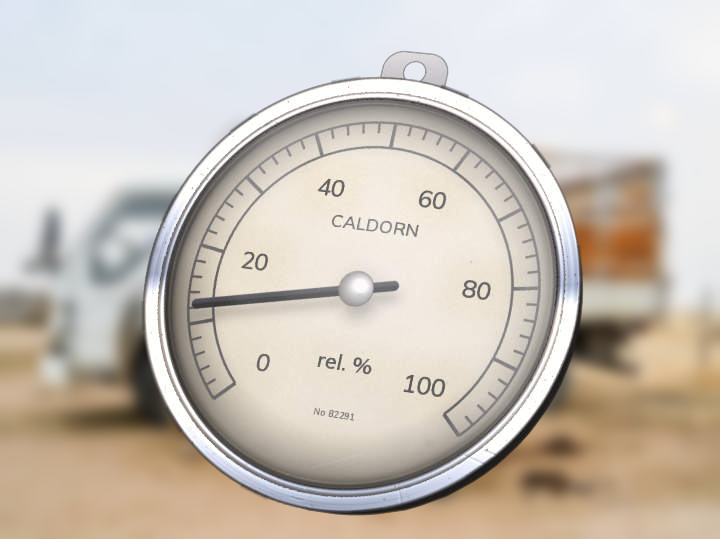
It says 12 %
